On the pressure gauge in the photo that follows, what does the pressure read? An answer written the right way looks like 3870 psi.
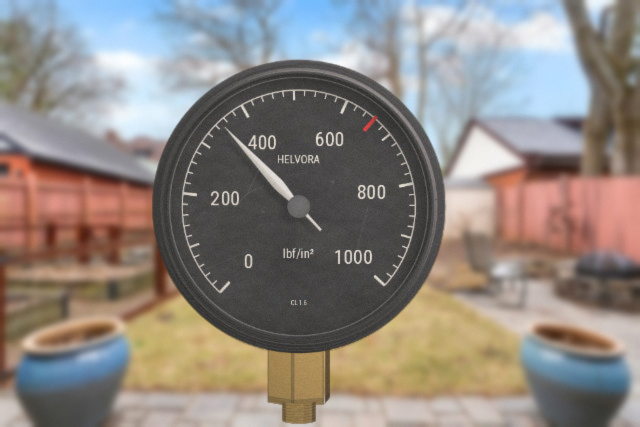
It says 350 psi
